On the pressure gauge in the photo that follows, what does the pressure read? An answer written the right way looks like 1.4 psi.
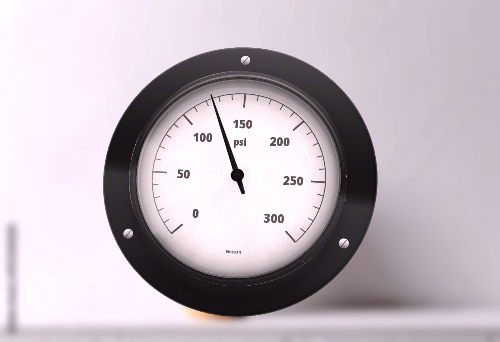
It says 125 psi
